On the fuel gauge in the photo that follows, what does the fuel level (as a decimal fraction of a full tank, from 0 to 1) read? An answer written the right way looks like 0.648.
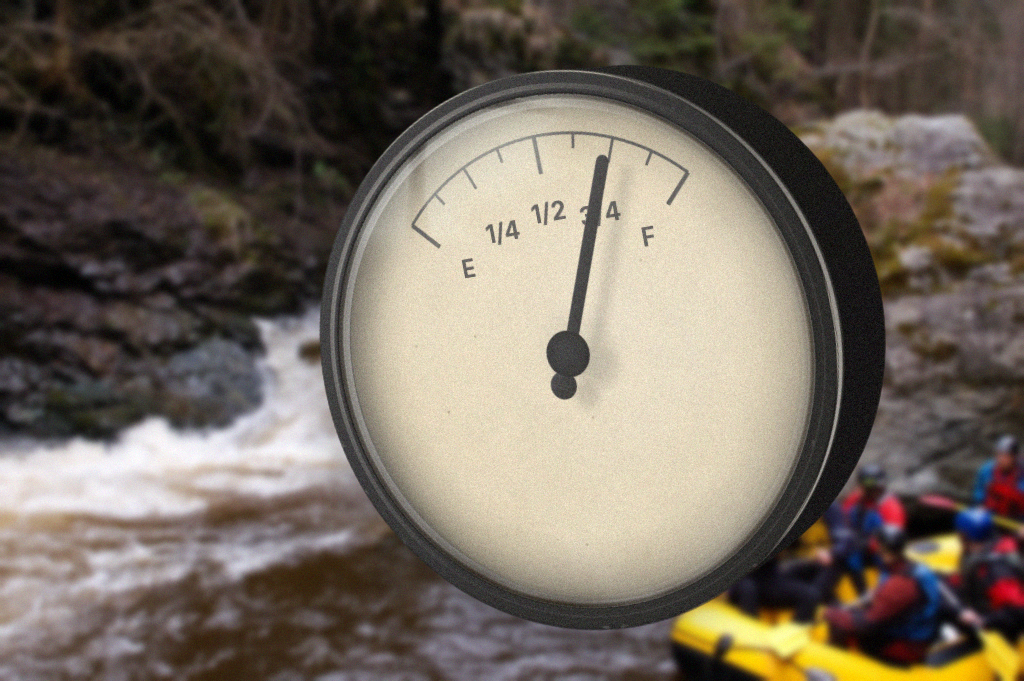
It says 0.75
